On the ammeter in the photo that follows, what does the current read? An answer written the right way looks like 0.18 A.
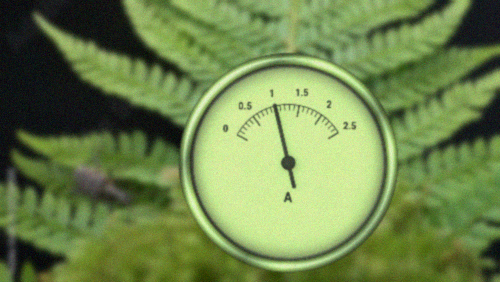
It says 1 A
